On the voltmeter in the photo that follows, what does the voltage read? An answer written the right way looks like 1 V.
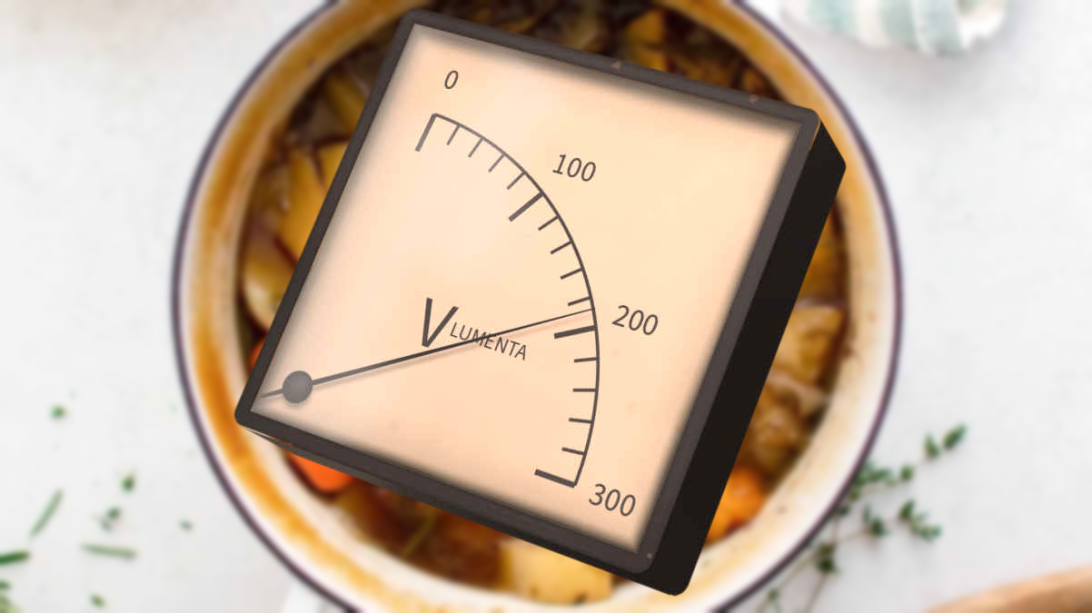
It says 190 V
